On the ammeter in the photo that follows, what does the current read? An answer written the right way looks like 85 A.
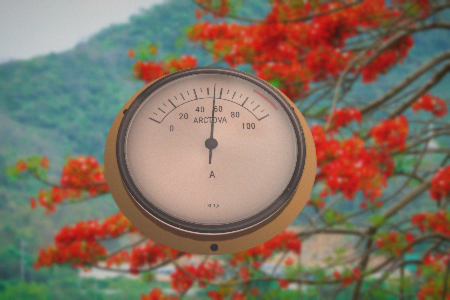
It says 55 A
